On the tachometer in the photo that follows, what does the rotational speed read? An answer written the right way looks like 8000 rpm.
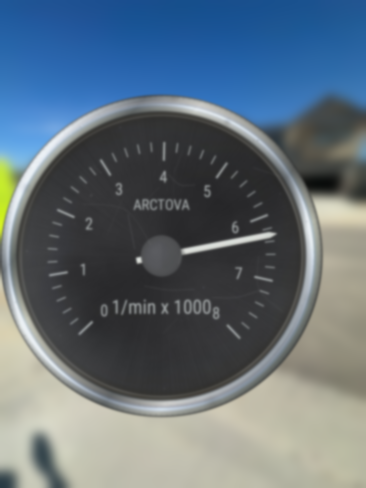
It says 6300 rpm
